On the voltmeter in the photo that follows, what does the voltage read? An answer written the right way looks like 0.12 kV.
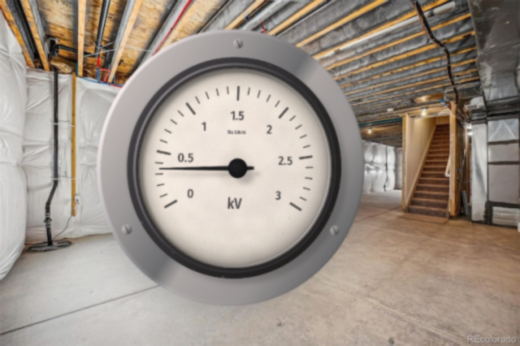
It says 0.35 kV
